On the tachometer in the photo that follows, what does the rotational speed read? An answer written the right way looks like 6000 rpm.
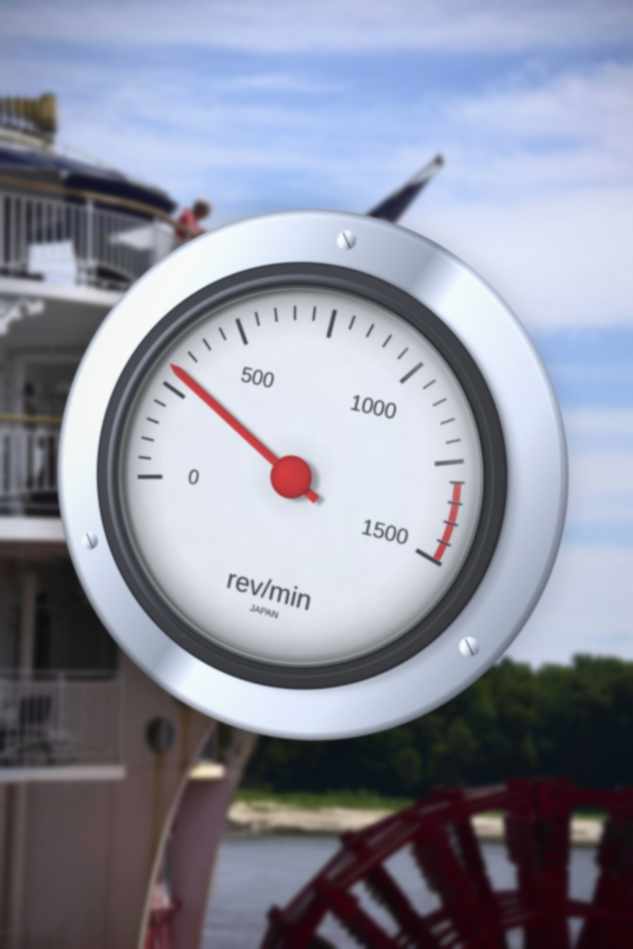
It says 300 rpm
